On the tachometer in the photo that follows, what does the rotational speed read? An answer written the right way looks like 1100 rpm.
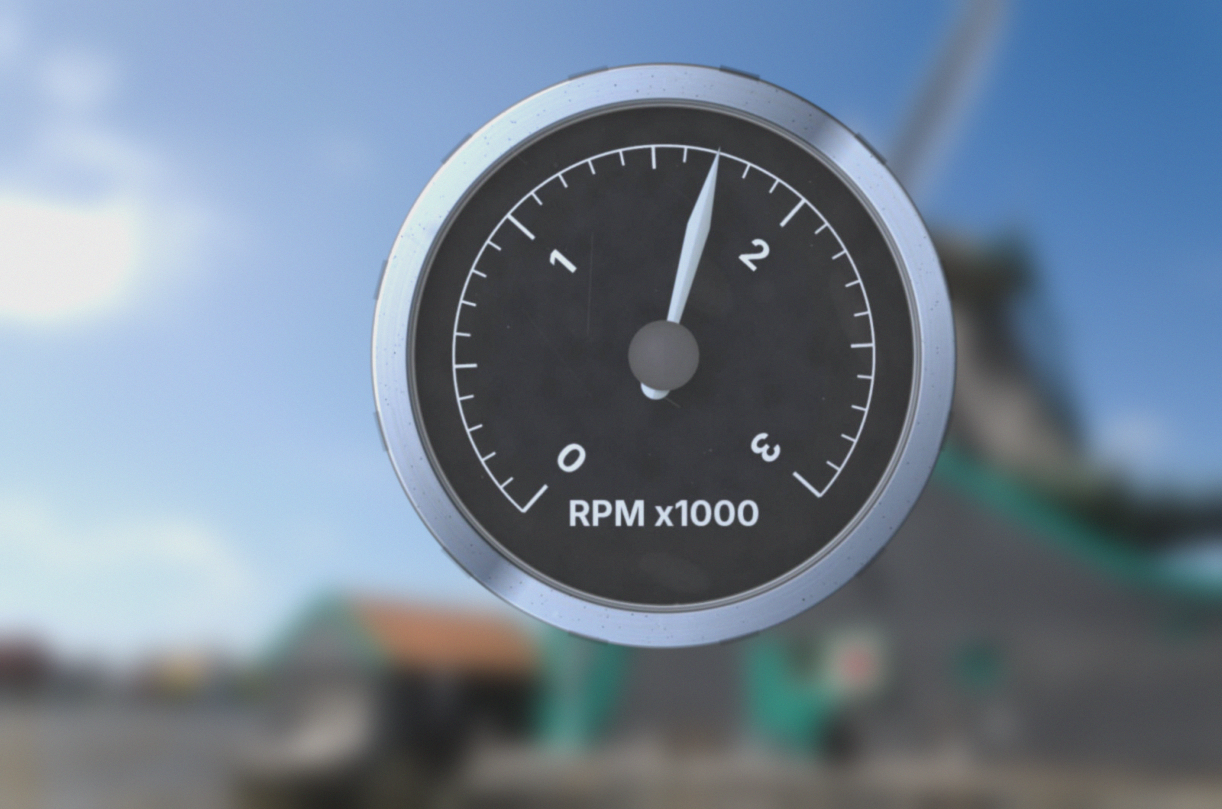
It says 1700 rpm
